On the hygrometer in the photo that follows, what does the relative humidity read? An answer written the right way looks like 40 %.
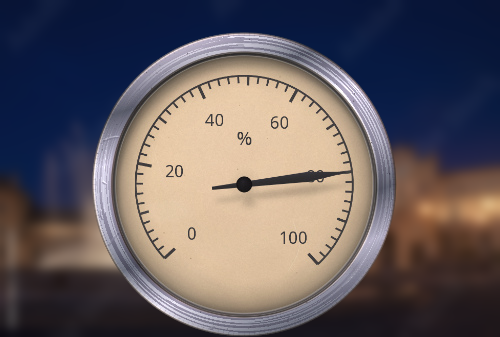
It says 80 %
